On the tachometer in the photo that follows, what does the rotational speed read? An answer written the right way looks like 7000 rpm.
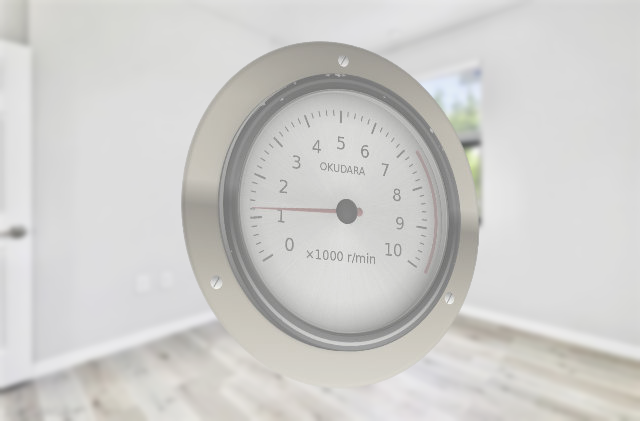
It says 1200 rpm
